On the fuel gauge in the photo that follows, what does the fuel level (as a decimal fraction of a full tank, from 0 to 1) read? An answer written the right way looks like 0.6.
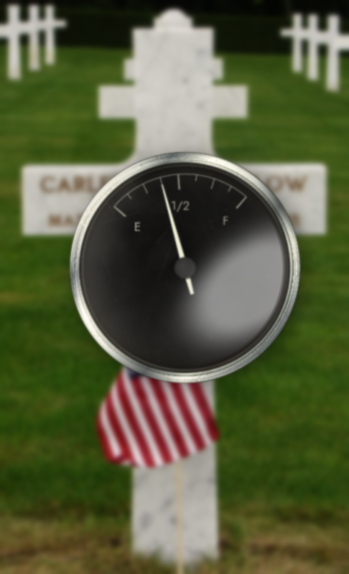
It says 0.375
